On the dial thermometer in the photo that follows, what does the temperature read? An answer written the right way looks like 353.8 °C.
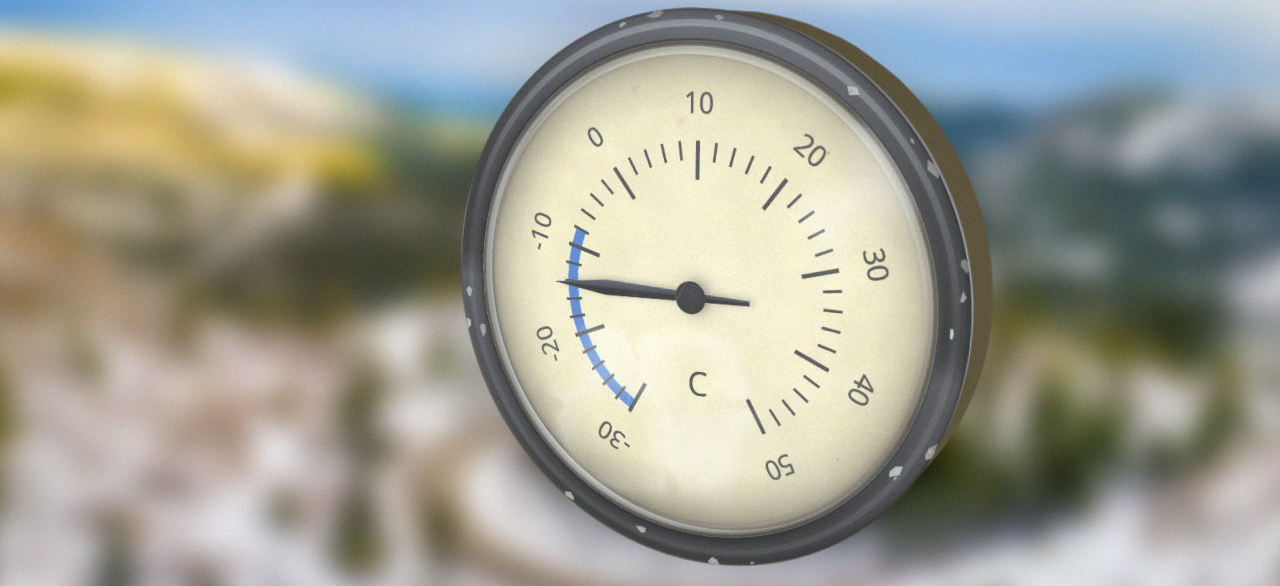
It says -14 °C
